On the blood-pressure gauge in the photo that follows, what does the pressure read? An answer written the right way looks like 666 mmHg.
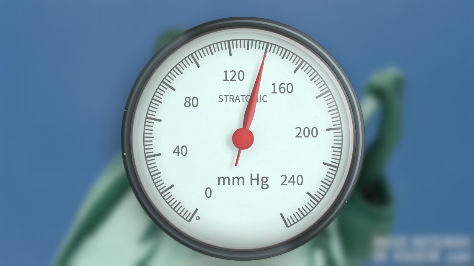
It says 140 mmHg
